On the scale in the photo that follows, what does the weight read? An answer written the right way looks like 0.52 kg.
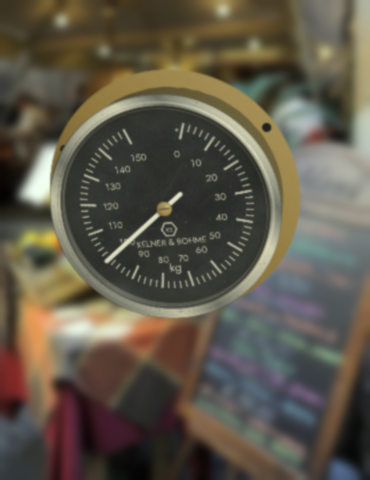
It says 100 kg
